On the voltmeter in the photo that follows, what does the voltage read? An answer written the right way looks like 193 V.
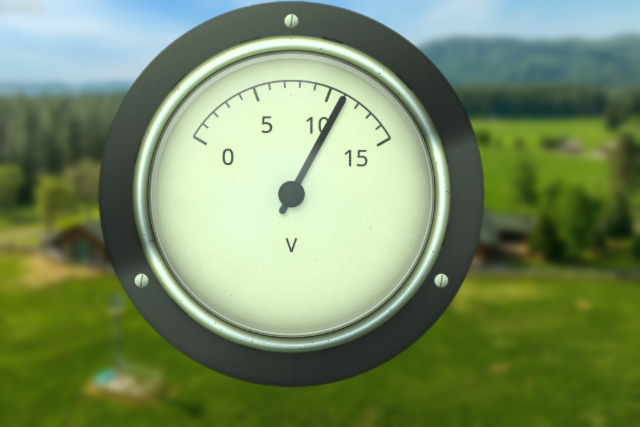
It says 11 V
